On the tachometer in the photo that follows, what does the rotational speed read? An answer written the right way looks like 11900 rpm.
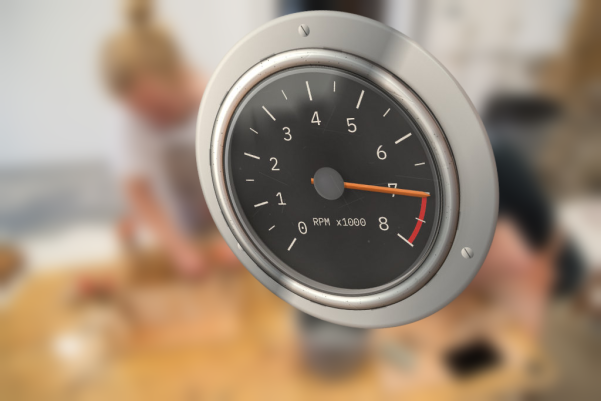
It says 7000 rpm
